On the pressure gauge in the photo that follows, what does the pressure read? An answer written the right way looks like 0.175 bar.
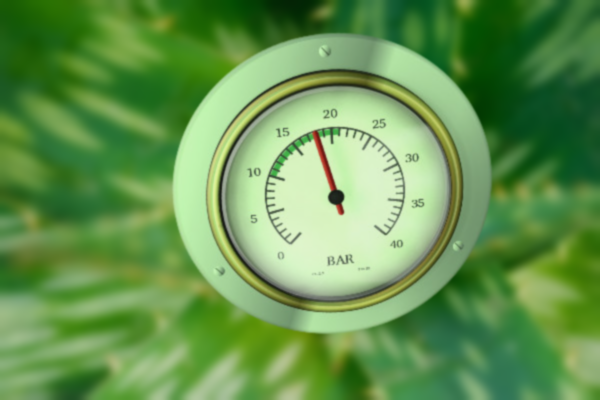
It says 18 bar
